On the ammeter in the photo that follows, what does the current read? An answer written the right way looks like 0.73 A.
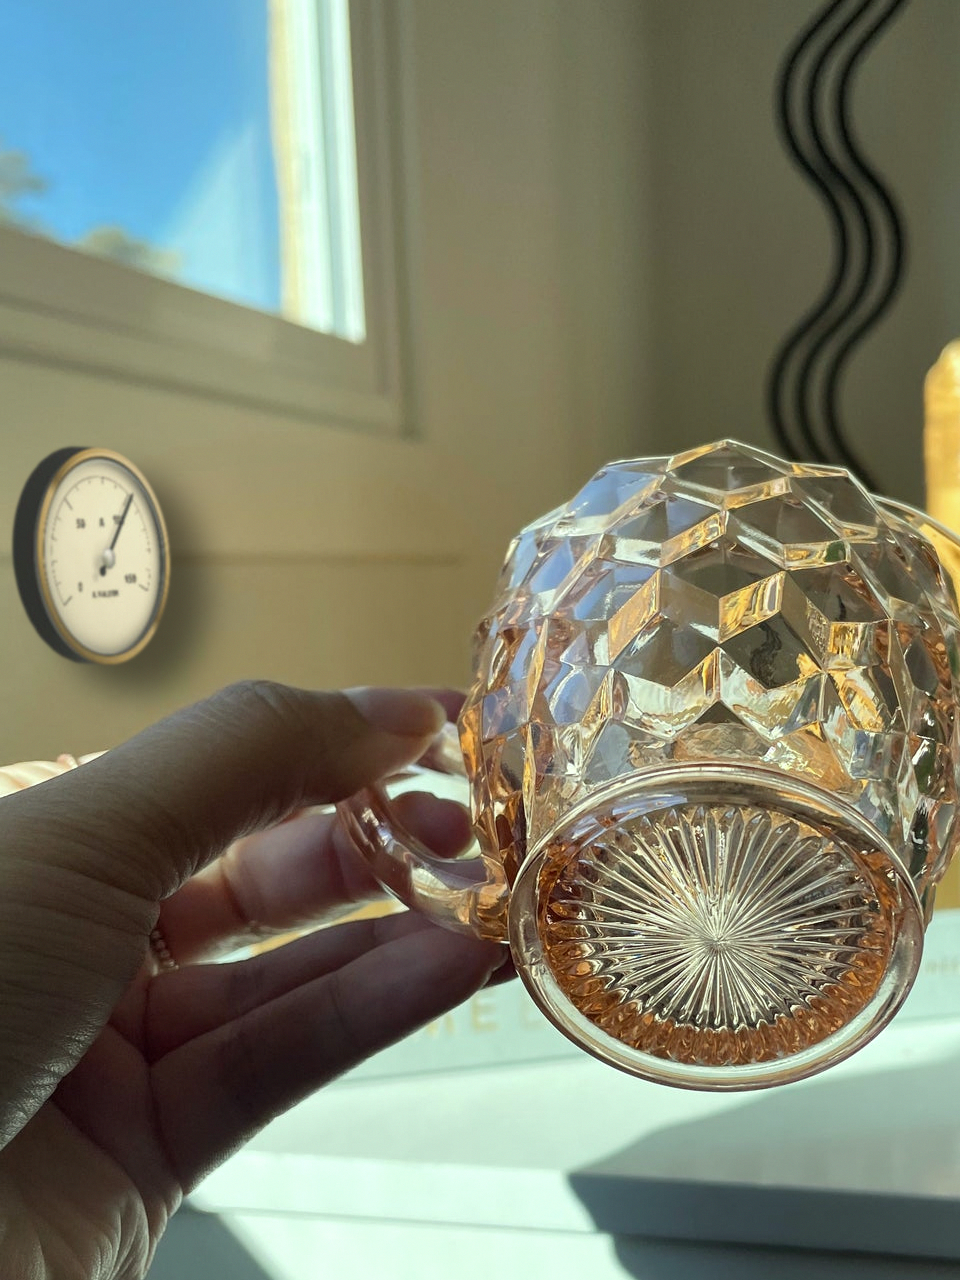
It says 100 A
